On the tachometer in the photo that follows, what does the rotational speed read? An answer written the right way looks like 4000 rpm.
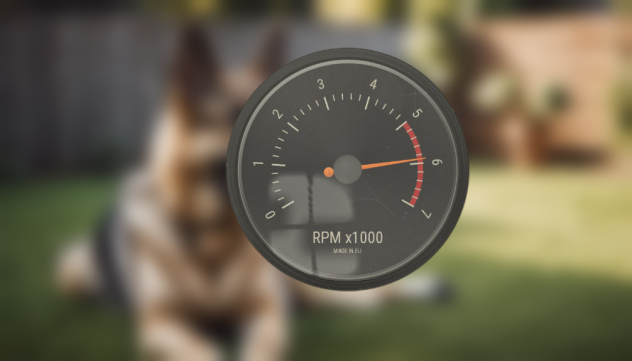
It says 5900 rpm
